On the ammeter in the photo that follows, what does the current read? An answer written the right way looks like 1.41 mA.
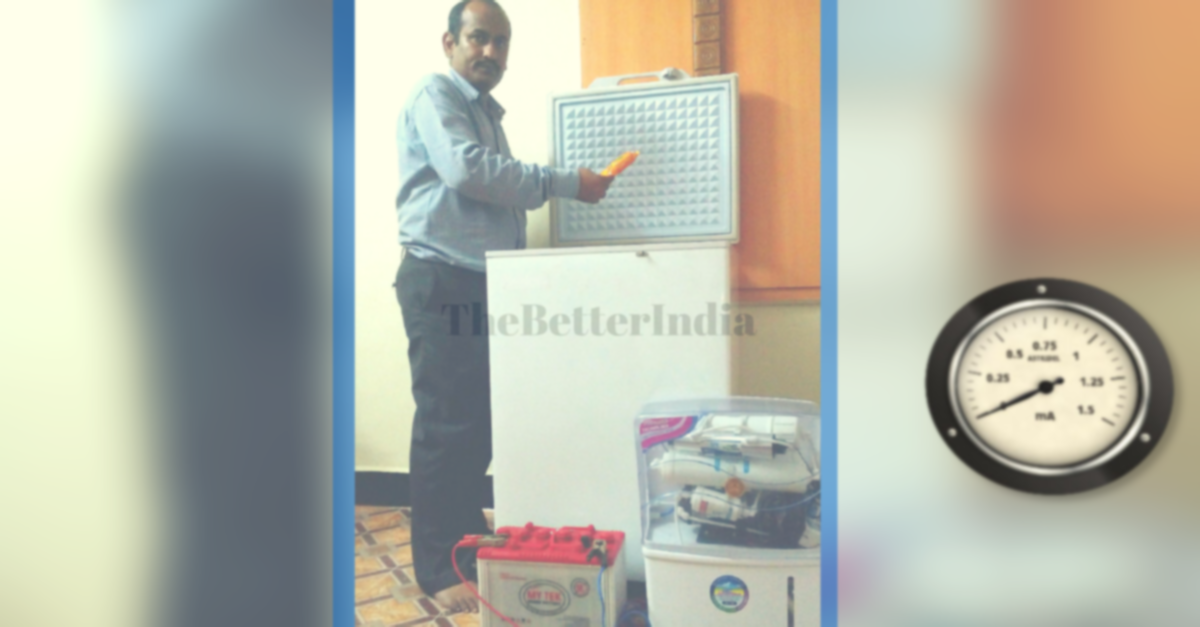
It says 0 mA
